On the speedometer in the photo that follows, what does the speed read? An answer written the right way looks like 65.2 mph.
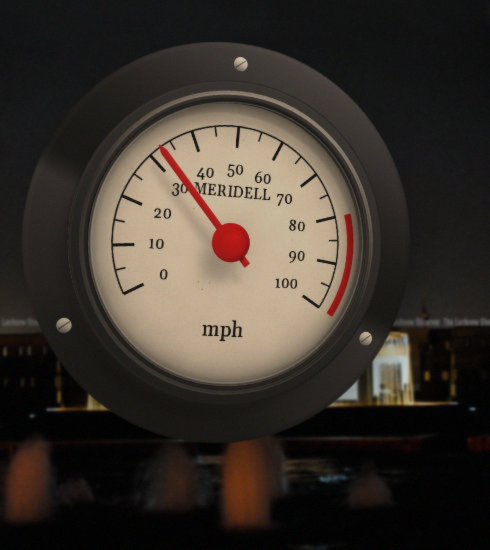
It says 32.5 mph
